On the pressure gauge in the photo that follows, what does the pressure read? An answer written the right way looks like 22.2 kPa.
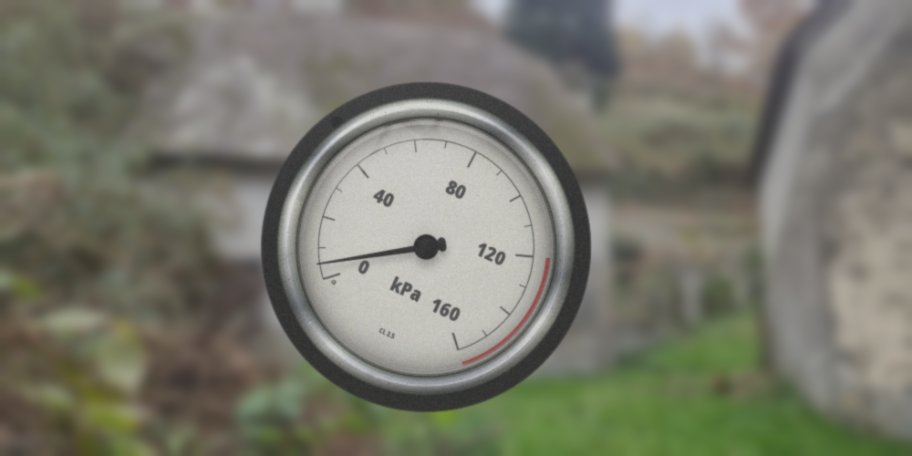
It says 5 kPa
